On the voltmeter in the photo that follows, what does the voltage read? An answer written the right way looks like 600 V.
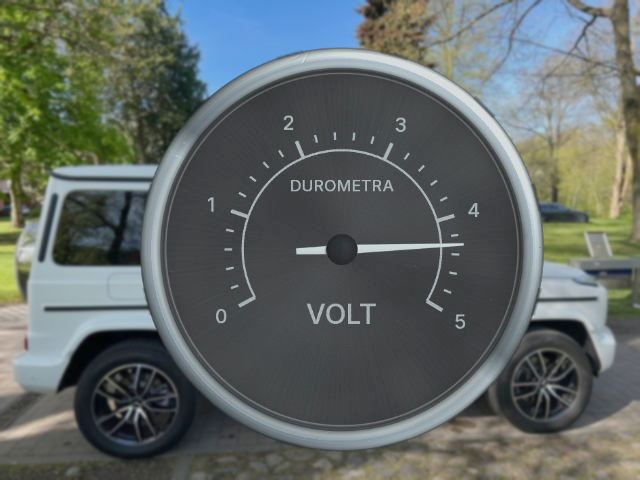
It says 4.3 V
